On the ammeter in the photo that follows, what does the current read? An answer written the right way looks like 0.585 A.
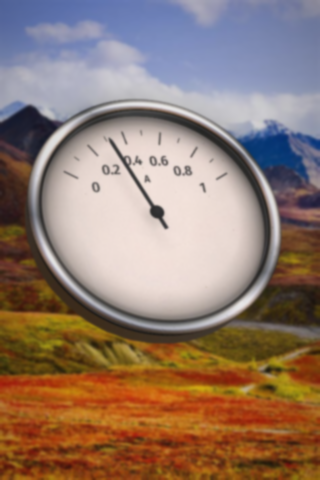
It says 0.3 A
